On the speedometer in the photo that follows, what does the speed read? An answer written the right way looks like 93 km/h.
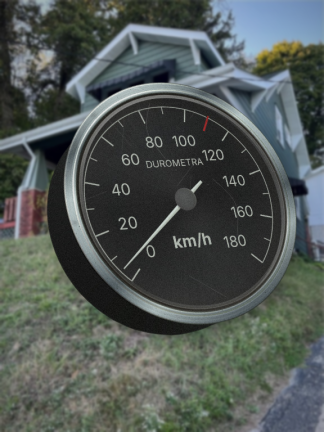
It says 5 km/h
